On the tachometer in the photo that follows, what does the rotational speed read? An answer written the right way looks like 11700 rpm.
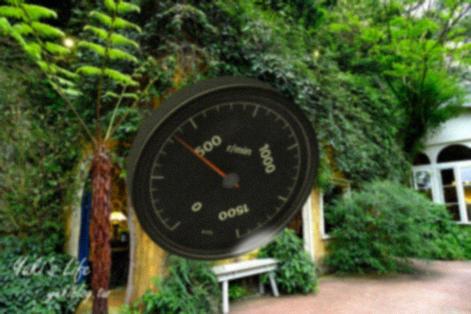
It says 425 rpm
